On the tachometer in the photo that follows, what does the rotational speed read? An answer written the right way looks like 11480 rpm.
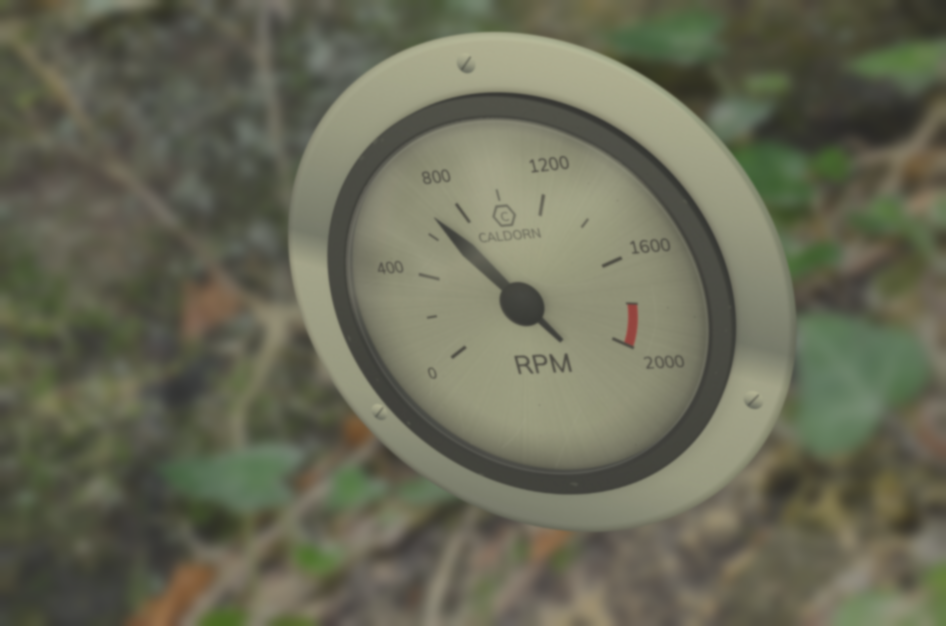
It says 700 rpm
